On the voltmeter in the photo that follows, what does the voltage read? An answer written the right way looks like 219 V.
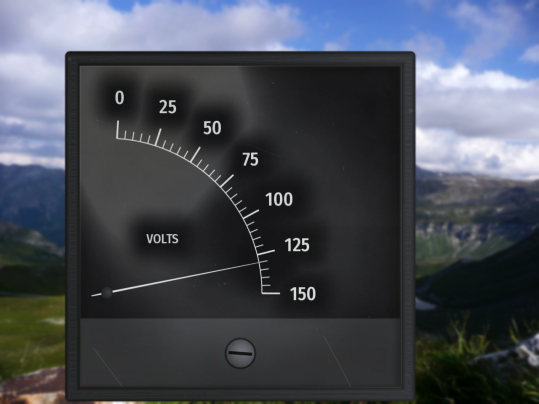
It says 130 V
